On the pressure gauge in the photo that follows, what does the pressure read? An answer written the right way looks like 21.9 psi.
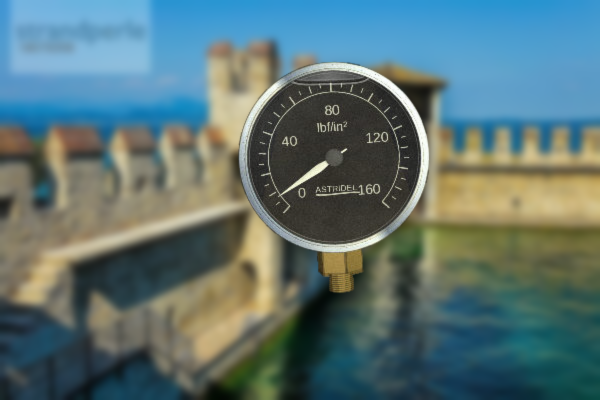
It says 7.5 psi
